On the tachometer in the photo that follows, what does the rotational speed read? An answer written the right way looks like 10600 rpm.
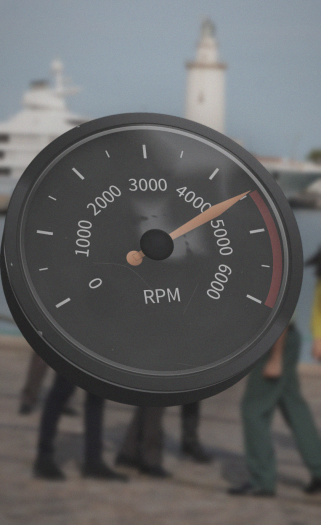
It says 4500 rpm
